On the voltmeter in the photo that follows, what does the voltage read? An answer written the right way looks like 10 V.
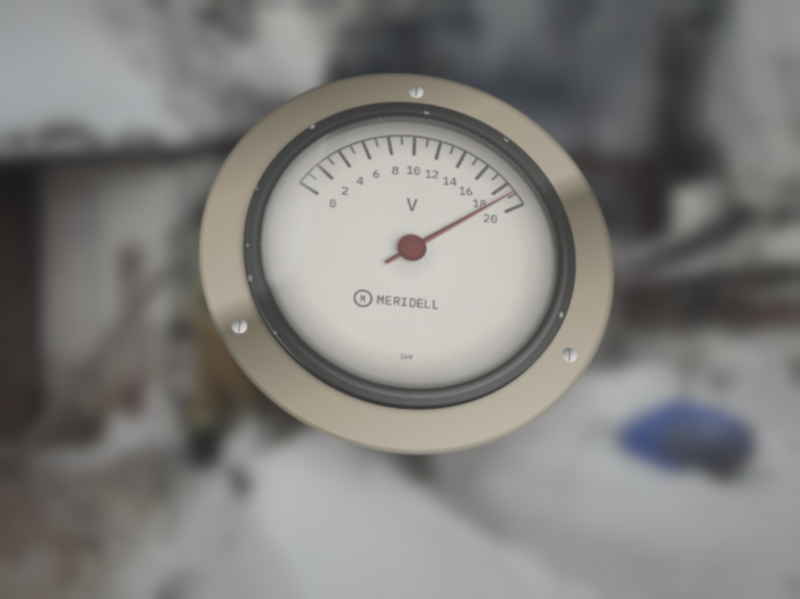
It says 19 V
